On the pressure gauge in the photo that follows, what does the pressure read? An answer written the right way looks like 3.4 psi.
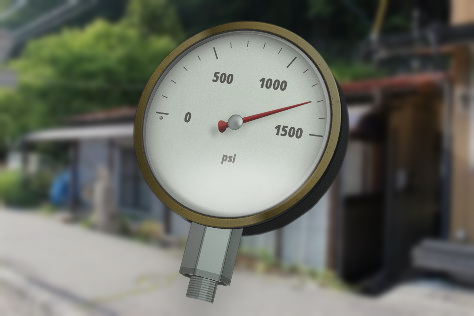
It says 1300 psi
